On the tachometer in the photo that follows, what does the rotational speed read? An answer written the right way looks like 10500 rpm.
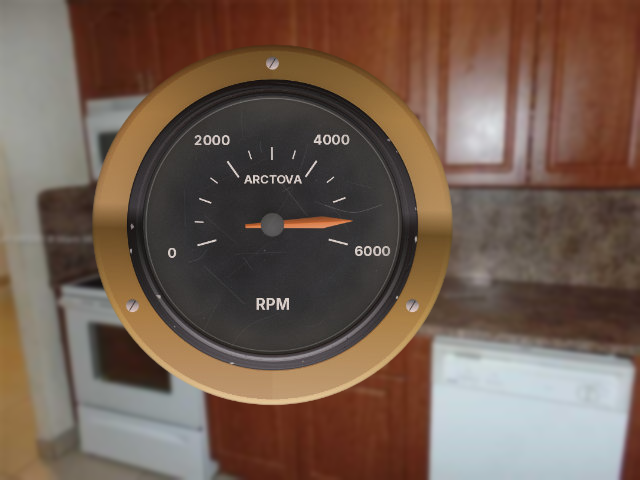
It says 5500 rpm
